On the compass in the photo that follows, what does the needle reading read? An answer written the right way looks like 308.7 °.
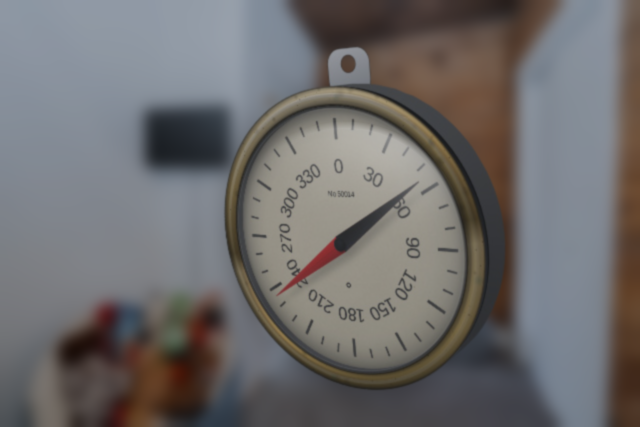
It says 235 °
